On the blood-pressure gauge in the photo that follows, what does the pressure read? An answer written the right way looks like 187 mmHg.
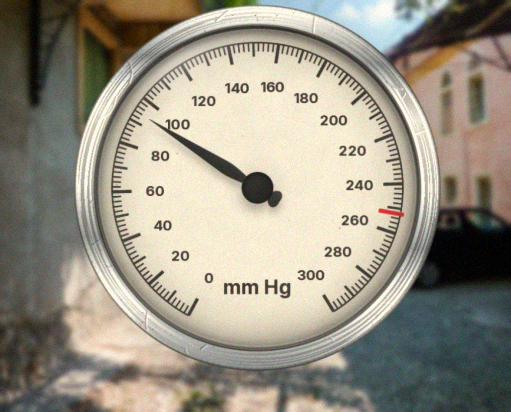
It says 94 mmHg
